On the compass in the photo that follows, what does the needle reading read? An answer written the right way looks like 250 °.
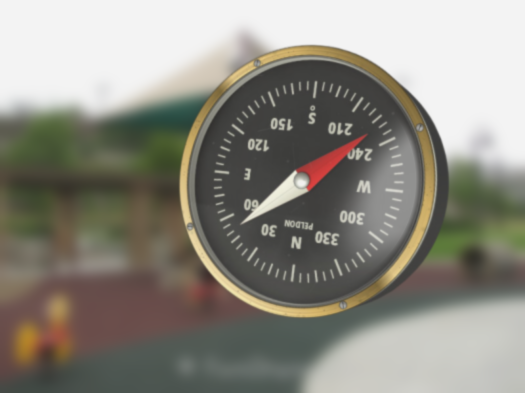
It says 230 °
